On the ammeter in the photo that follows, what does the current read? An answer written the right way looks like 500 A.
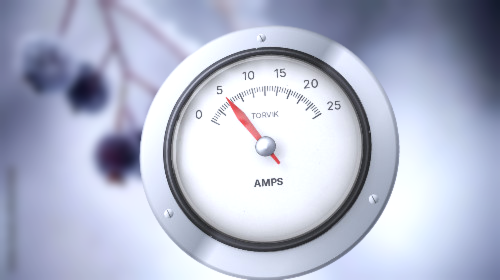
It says 5 A
